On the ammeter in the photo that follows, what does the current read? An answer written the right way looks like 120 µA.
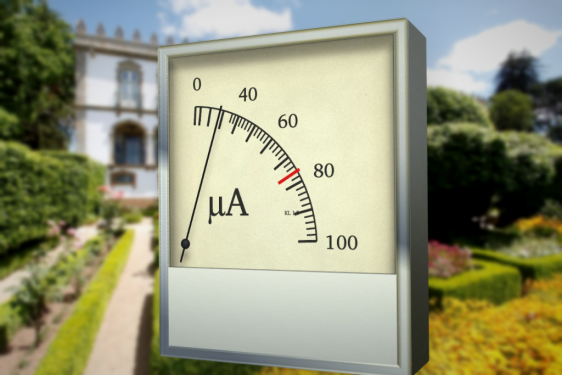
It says 30 µA
